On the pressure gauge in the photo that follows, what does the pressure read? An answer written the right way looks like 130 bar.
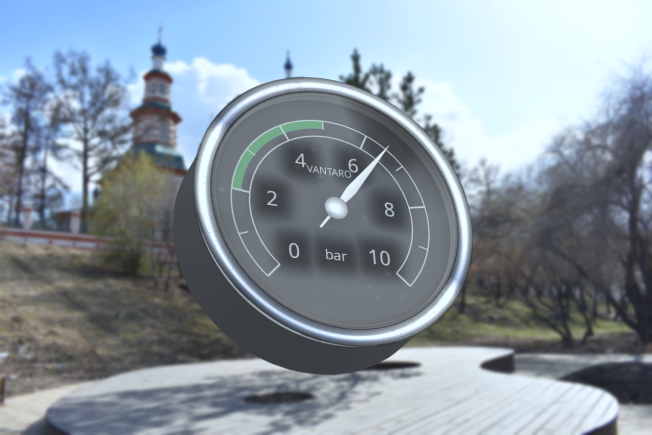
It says 6.5 bar
